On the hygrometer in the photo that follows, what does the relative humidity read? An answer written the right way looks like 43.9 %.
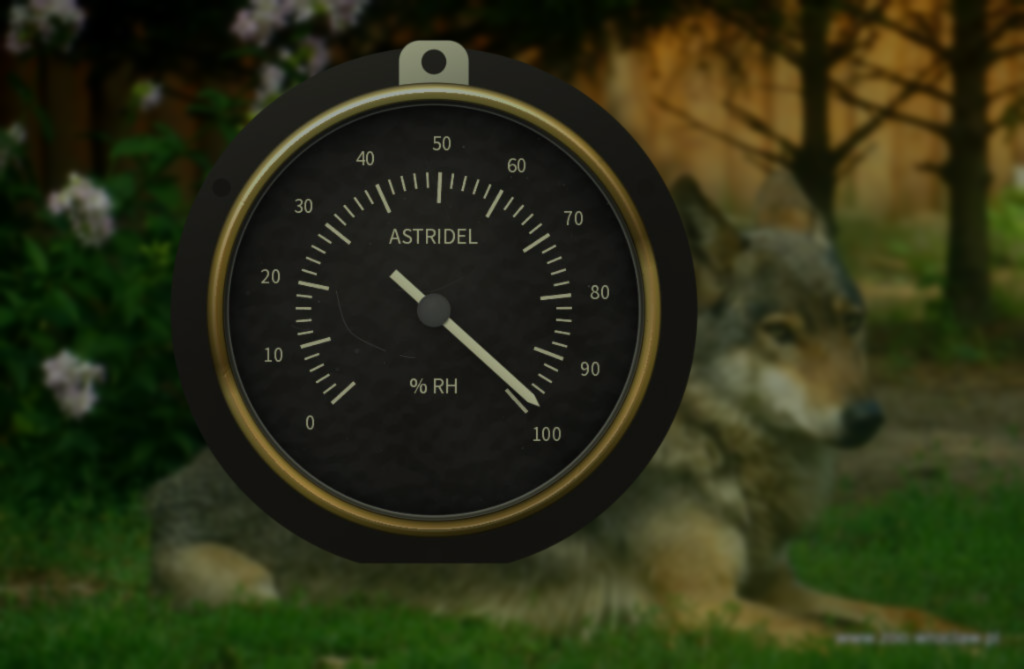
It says 98 %
